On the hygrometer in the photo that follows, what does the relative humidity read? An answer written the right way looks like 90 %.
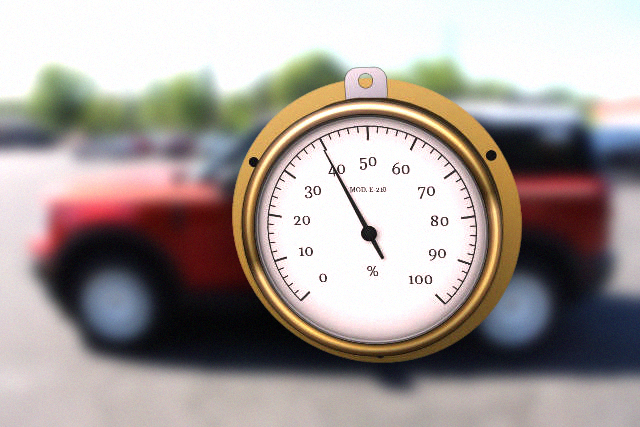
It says 40 %
